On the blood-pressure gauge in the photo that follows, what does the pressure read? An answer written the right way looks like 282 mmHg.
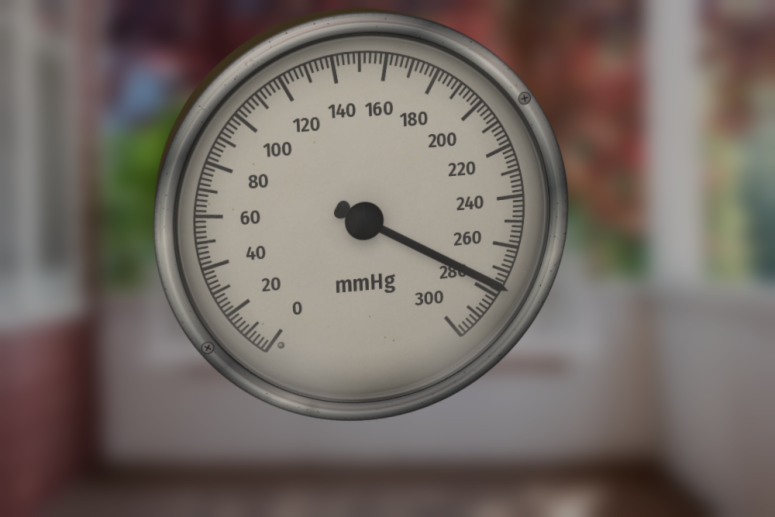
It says 276 mmHg
